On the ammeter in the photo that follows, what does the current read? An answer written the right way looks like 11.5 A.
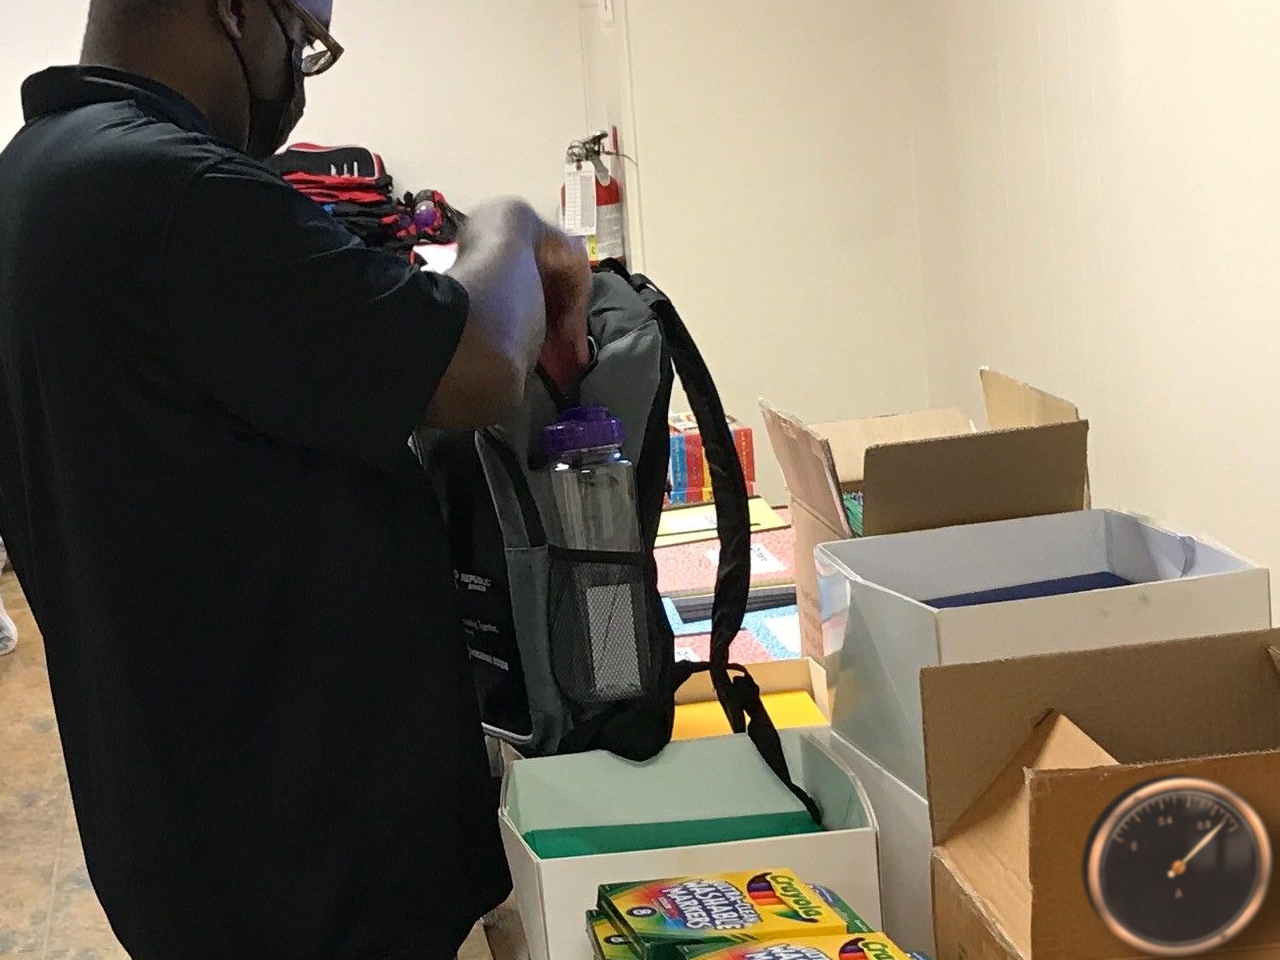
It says 0.9 A
